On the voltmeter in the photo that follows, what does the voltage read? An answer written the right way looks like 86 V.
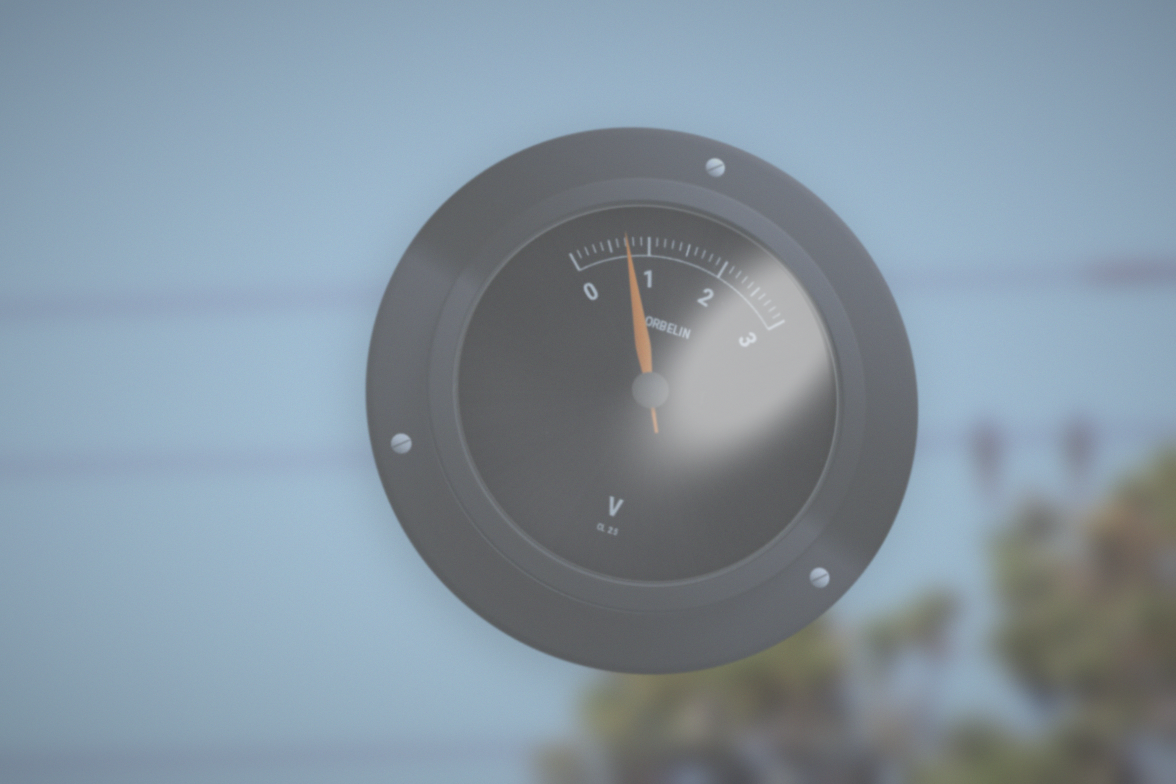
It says 0.7 V
